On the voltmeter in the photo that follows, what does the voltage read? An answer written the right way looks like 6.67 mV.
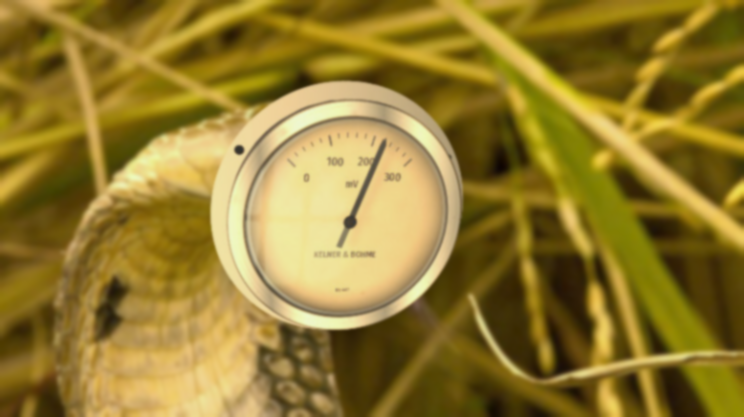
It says 220 mV
